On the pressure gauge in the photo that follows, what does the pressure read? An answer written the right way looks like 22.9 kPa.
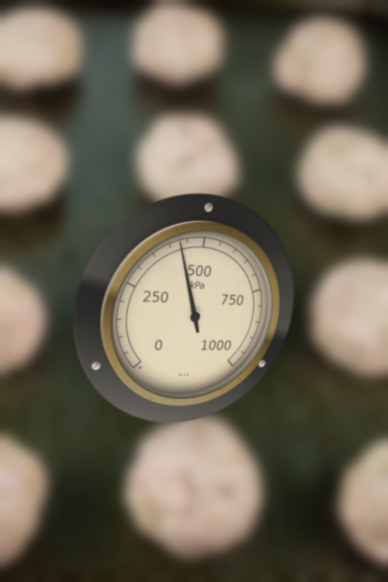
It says 425 kPa
